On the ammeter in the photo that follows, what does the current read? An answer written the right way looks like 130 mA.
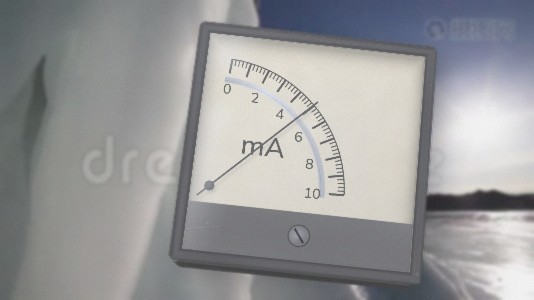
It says 5 mA
